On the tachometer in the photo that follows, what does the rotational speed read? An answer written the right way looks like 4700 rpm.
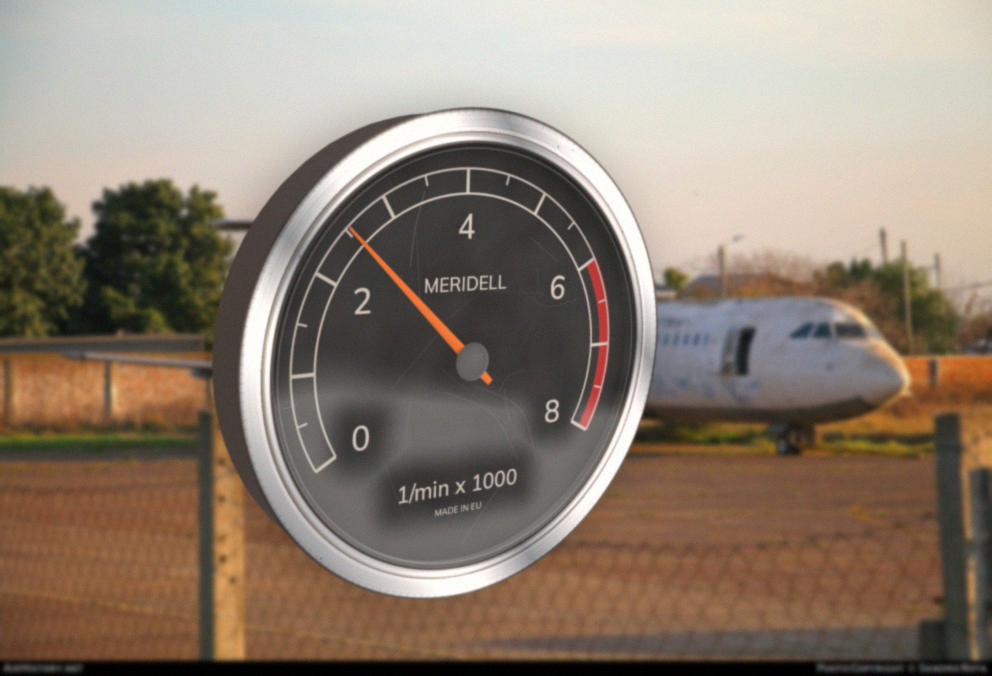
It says 2500 rpm
